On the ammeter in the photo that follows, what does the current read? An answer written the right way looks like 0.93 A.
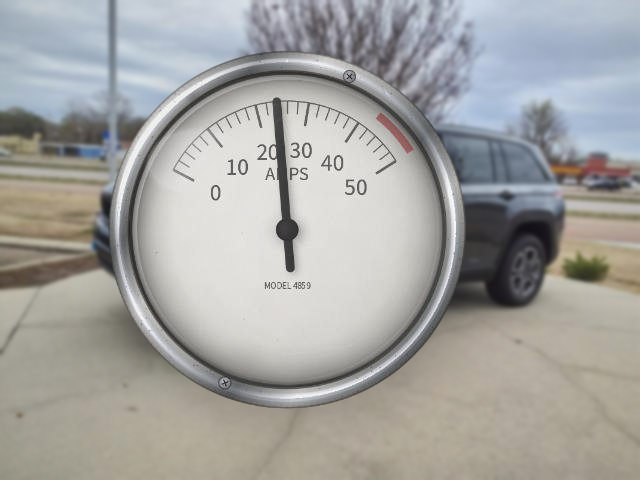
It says 24 A
